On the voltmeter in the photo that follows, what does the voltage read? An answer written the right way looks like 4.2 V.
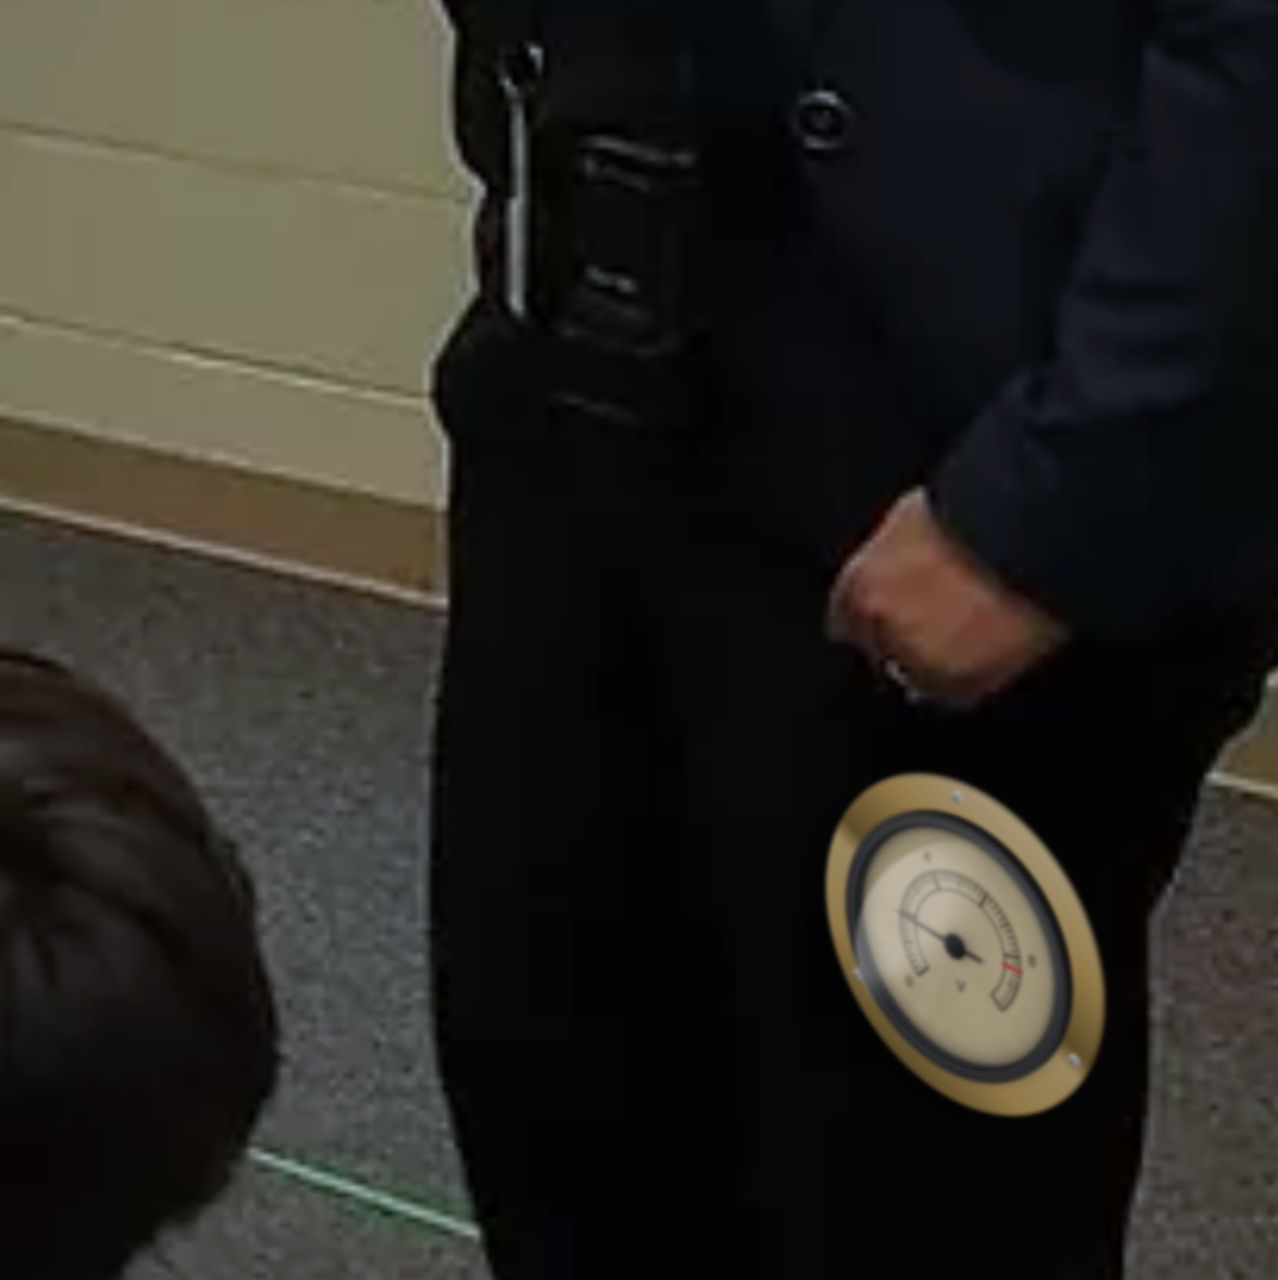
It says 2 V
